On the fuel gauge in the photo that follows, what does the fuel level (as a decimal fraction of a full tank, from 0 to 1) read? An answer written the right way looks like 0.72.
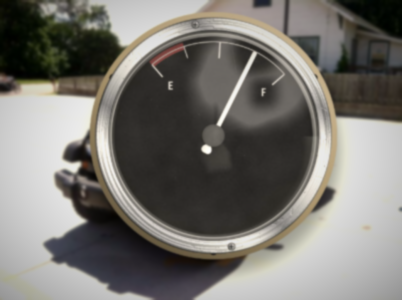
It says 0.75
